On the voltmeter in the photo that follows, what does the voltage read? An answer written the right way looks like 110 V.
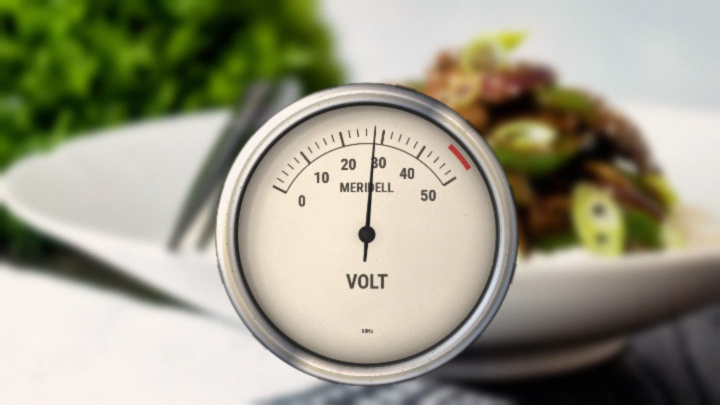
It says 28 V
